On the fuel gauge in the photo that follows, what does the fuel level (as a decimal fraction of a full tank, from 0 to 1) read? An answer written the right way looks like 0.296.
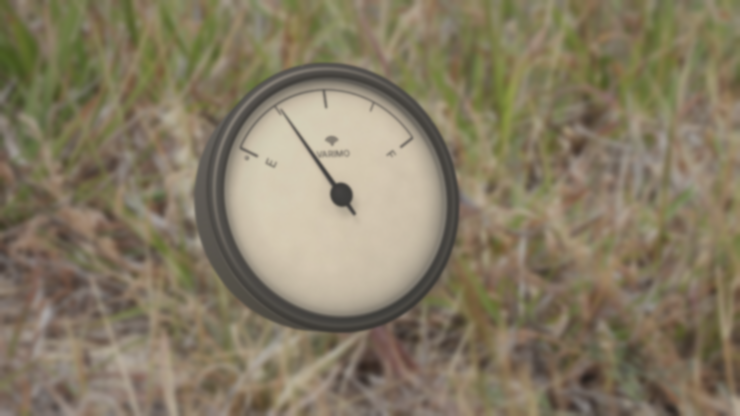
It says 0.25
